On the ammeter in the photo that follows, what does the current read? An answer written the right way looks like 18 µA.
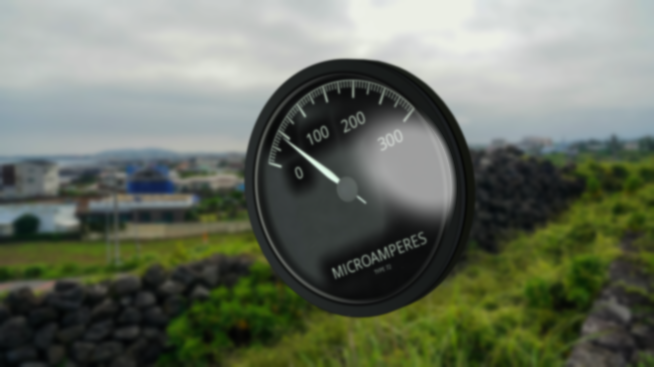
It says 50 µA
